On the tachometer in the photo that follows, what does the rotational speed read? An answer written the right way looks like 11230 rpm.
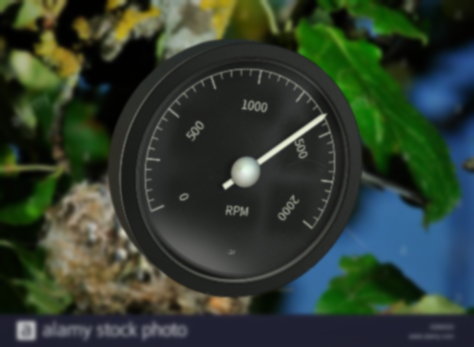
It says 1400 rpm
